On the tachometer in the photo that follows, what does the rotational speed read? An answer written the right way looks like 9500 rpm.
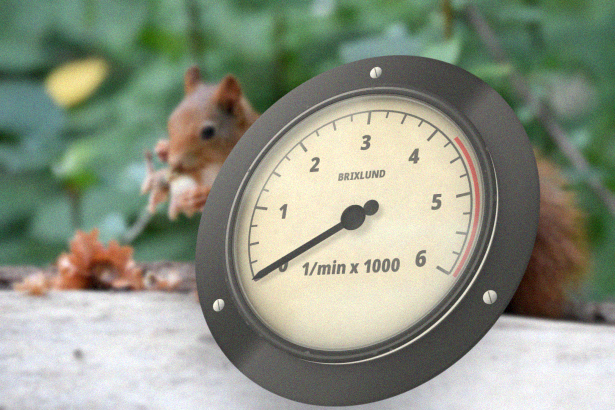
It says 0 rpm
